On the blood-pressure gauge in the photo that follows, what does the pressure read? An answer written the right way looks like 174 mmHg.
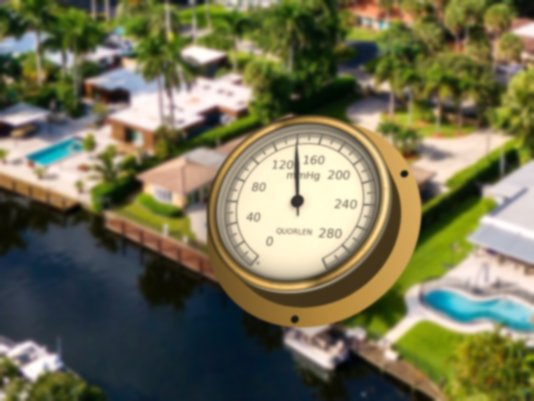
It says 140 mmHg
